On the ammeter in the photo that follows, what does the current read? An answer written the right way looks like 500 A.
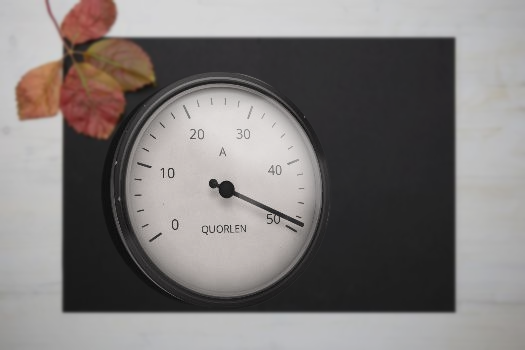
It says 49 A
